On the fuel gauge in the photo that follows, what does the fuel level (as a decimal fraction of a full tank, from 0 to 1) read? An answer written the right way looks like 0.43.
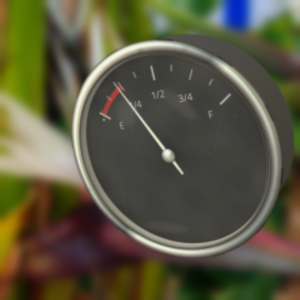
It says 0.25
